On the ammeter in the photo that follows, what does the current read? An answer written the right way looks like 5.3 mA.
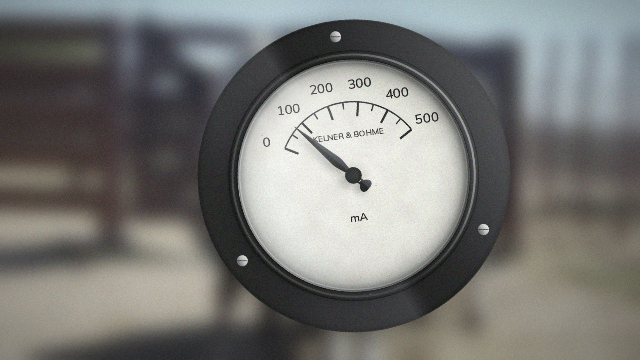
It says 75 mA
